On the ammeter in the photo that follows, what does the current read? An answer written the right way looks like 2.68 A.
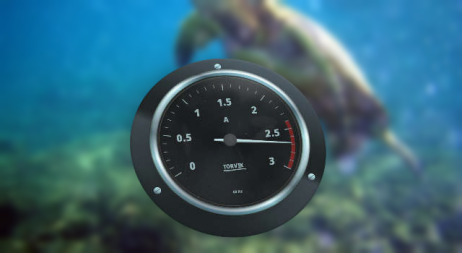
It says 2.7 A
